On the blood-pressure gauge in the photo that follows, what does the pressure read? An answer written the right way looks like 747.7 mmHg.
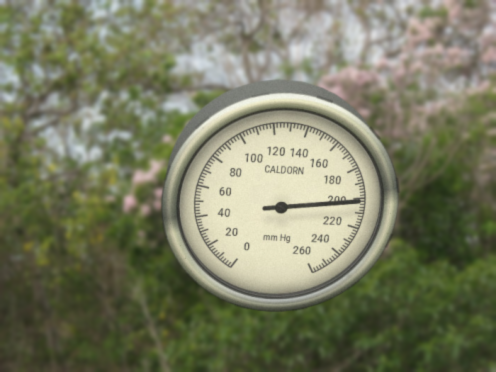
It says 200 mmHg
